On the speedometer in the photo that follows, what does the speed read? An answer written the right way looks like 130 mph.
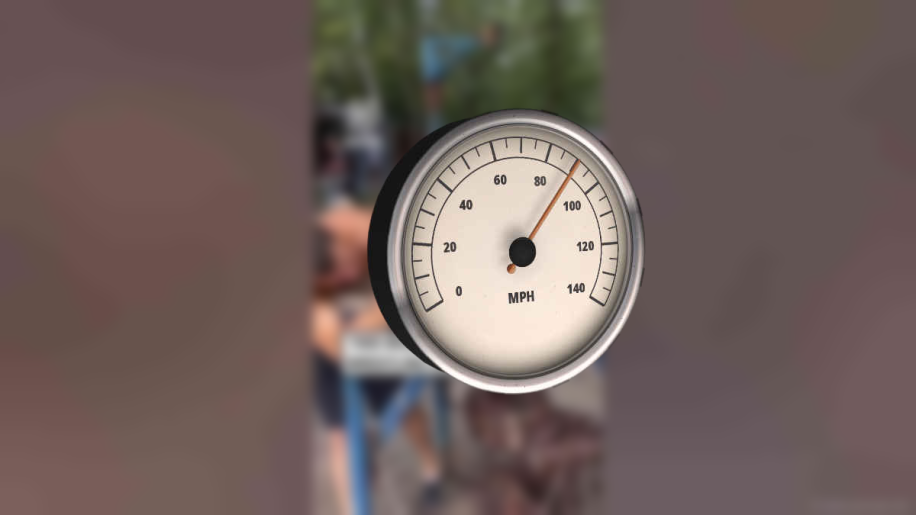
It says 90 mph
